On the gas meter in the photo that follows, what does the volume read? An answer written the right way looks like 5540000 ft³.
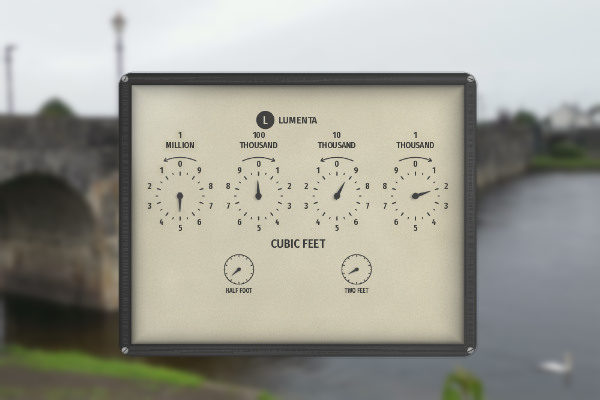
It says 499200 ft³
